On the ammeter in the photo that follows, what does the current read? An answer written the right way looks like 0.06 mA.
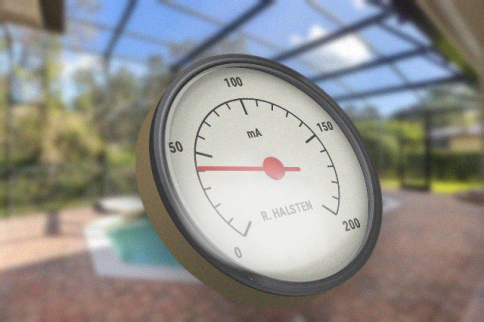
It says 40 mA
